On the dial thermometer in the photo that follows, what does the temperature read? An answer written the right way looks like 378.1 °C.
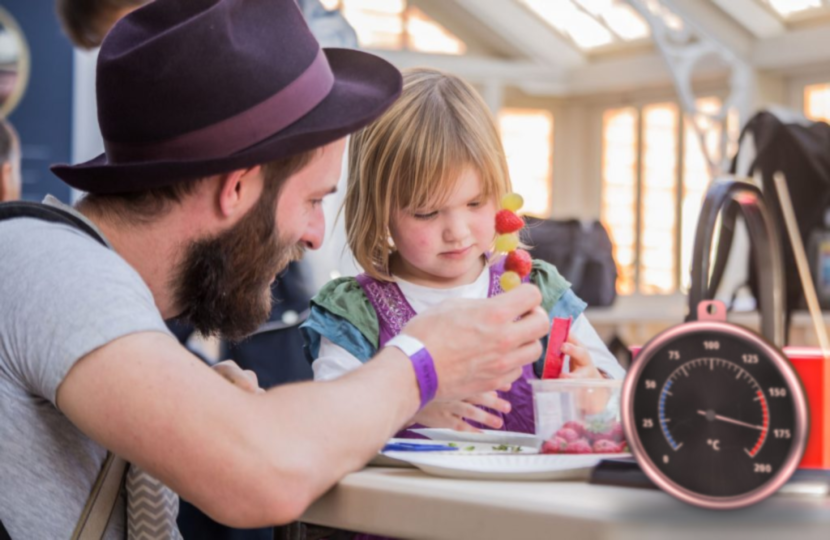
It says 175 °C
